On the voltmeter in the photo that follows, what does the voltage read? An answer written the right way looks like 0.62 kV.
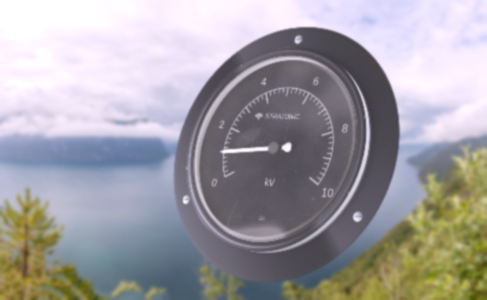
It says 1 kV
